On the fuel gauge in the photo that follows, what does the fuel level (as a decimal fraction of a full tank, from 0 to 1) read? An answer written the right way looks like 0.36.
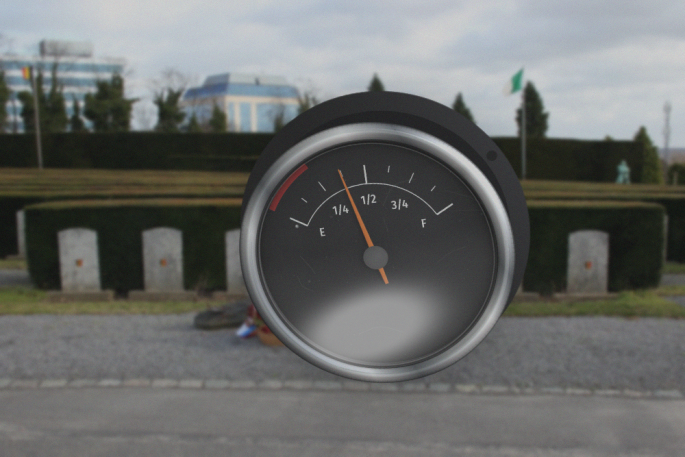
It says 0.375
